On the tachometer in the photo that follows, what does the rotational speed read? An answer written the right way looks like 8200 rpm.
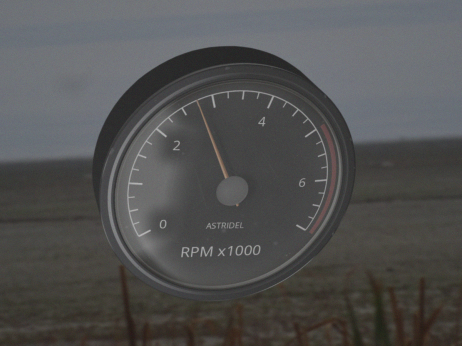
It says 2750 rpm
